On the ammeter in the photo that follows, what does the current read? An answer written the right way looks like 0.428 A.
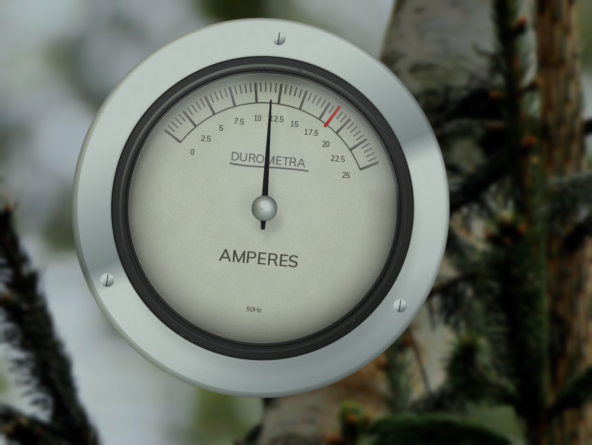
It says 11.5 A
